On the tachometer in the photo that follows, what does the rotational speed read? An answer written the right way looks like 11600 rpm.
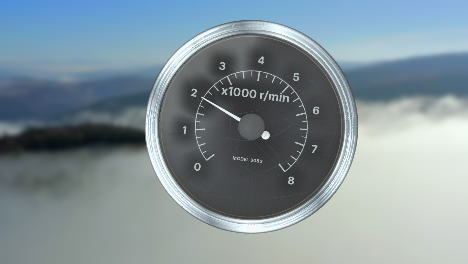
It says 2000 rpm
